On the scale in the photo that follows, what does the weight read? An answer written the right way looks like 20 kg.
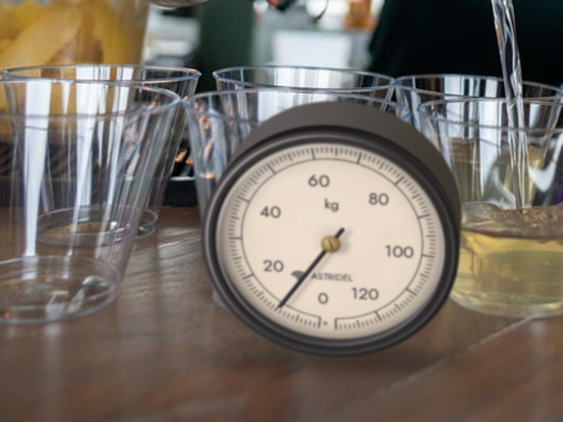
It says 10 kg
